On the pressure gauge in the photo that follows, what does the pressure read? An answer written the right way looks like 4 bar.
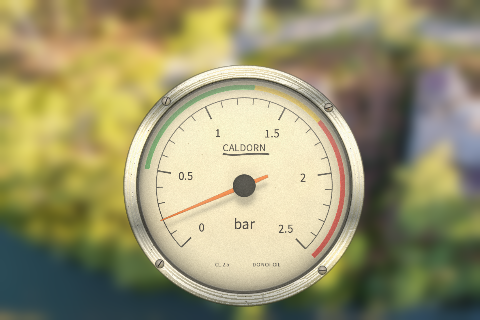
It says 0.2 bar
